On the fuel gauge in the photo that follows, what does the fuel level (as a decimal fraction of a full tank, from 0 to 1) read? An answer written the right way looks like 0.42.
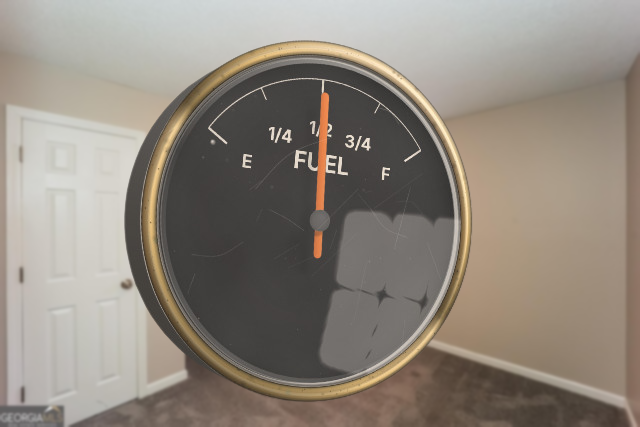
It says 0.5
